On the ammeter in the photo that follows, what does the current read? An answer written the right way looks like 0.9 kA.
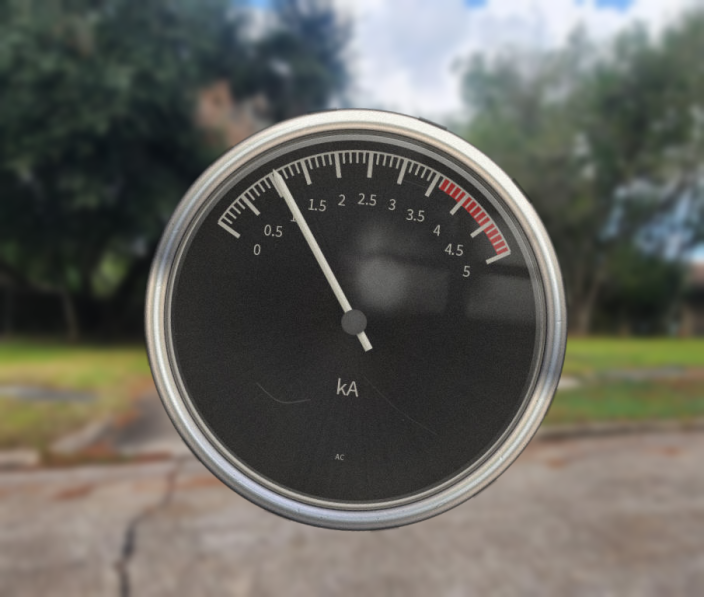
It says 1.1 kA
